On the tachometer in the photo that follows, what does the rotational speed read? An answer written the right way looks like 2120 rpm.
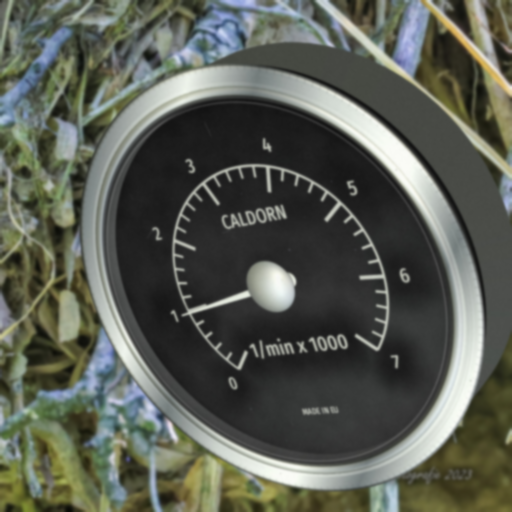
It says 1000 rpm
